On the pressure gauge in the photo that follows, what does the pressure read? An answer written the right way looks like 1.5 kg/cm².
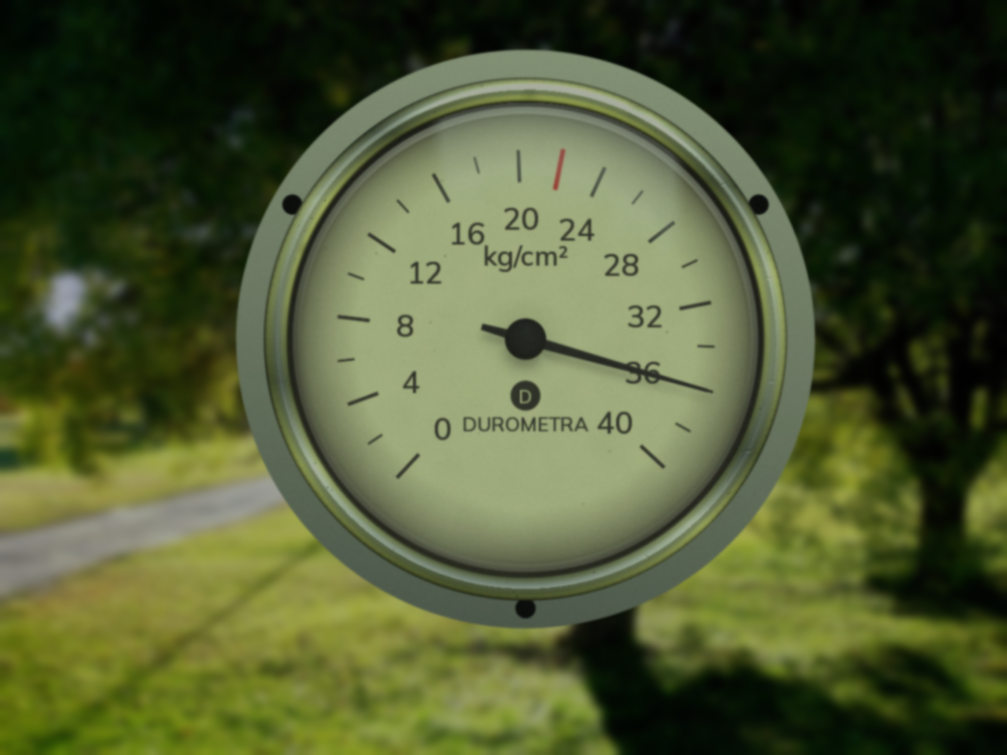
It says 36 kg/cm²
